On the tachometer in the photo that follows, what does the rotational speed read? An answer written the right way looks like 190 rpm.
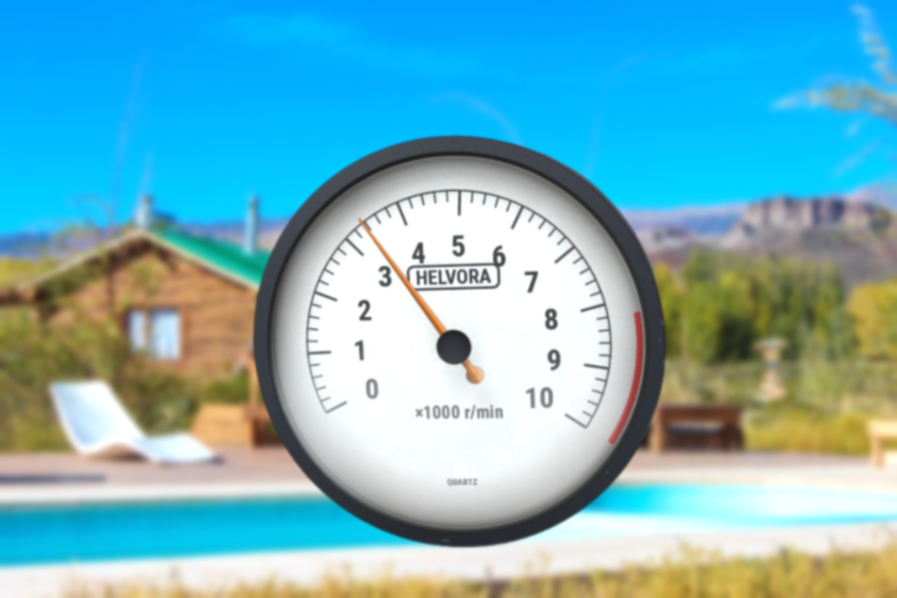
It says 3400 rpm
